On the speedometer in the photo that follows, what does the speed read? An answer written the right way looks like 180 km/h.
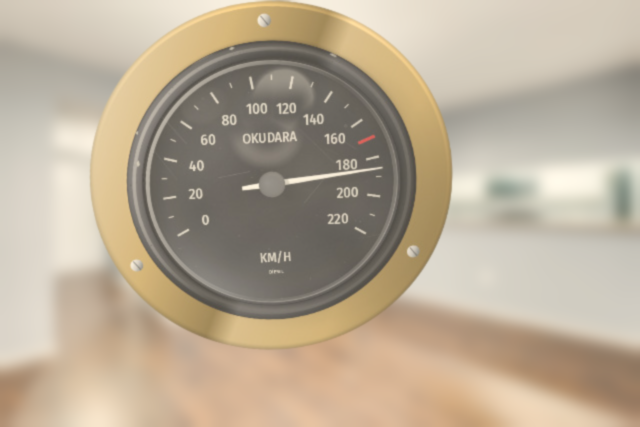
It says 185 km/h
